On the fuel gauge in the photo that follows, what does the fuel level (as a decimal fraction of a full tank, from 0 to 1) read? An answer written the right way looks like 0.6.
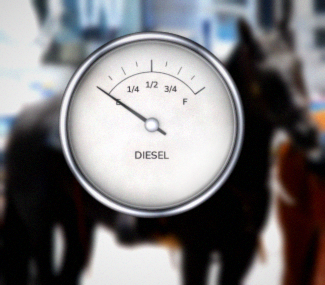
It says 0
